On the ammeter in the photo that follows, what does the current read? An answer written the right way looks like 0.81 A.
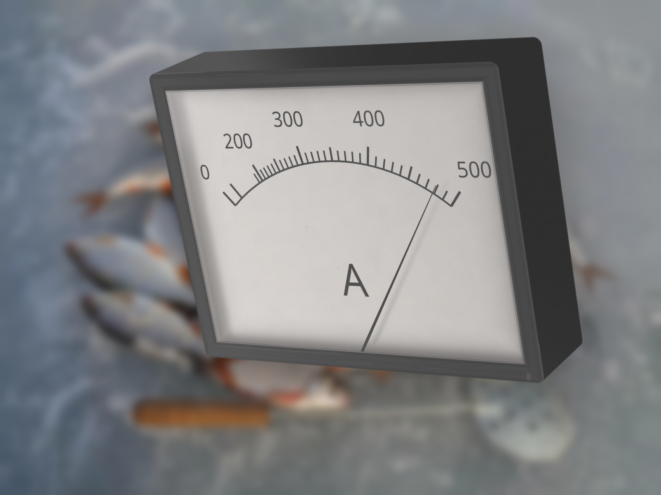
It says 480 A
